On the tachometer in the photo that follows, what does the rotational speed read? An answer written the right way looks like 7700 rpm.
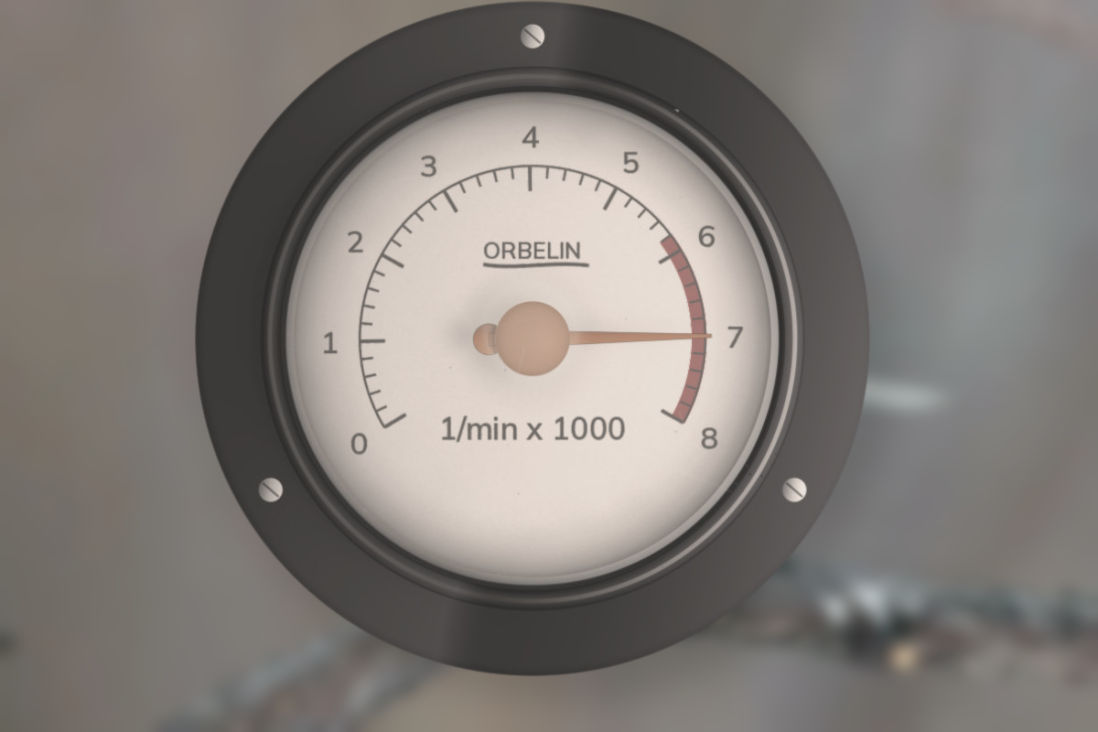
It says 7000 rpm
